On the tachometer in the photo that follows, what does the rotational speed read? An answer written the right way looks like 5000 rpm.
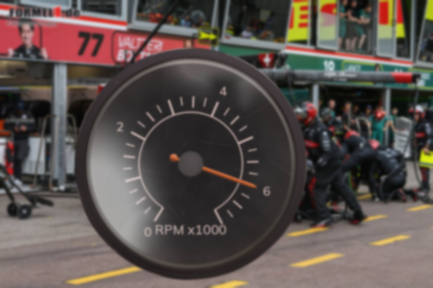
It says 6000 rpm
